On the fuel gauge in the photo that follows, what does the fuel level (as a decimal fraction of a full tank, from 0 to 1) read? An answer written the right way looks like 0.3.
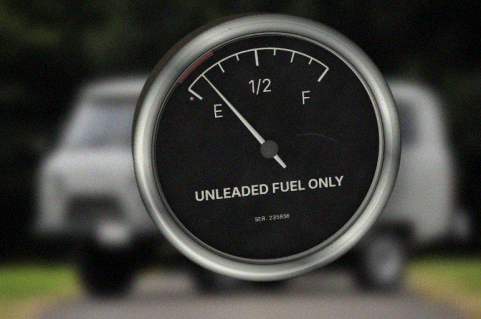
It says 0.125
